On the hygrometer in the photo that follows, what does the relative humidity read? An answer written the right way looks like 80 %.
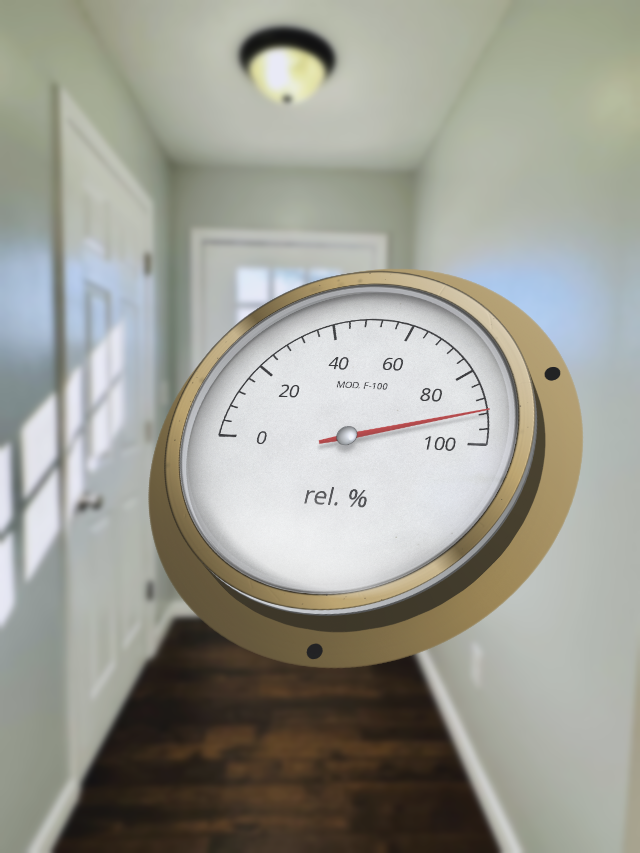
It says 92 %
